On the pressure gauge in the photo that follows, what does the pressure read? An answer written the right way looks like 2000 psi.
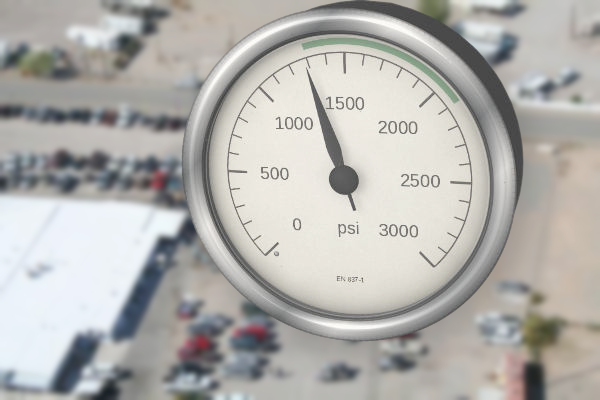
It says 1300 psi
